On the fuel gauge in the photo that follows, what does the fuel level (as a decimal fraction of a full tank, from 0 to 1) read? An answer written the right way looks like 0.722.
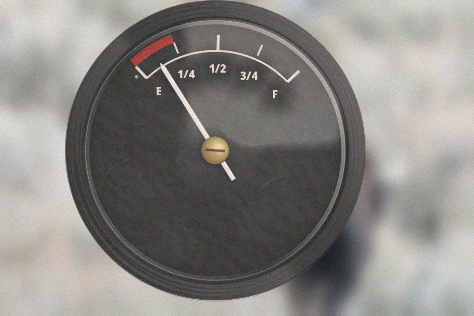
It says 0.125
